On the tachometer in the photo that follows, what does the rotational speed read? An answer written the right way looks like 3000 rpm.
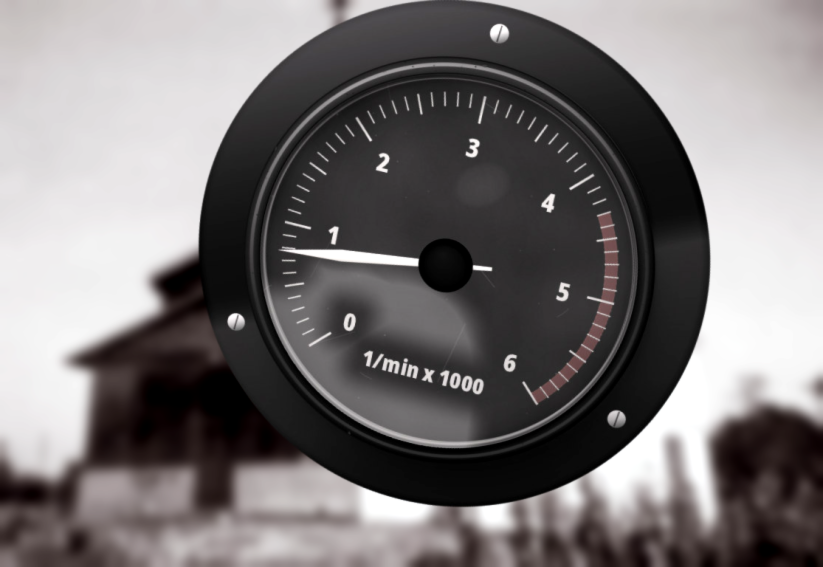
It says 800 rpm
